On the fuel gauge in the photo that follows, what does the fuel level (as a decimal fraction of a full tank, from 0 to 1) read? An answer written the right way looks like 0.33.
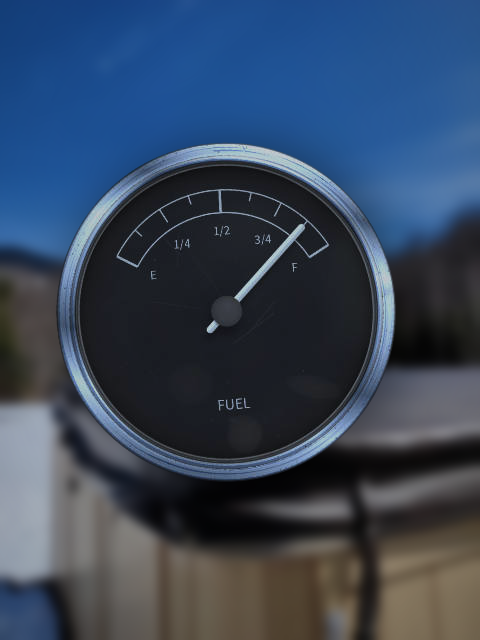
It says 0.875
